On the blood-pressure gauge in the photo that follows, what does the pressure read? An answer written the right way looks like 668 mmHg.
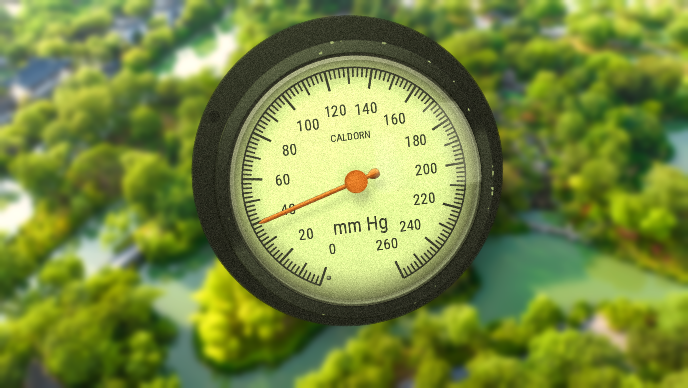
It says 40 mmHg
